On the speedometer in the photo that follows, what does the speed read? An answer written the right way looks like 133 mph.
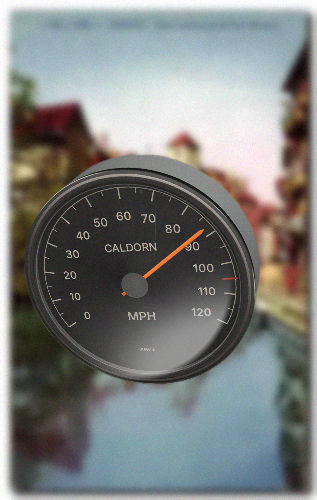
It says 87.5 mph
